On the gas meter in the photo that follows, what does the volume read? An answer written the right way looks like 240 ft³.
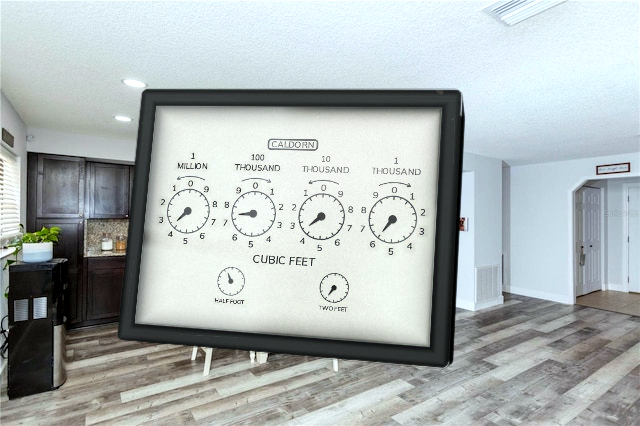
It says 373600 ft³
